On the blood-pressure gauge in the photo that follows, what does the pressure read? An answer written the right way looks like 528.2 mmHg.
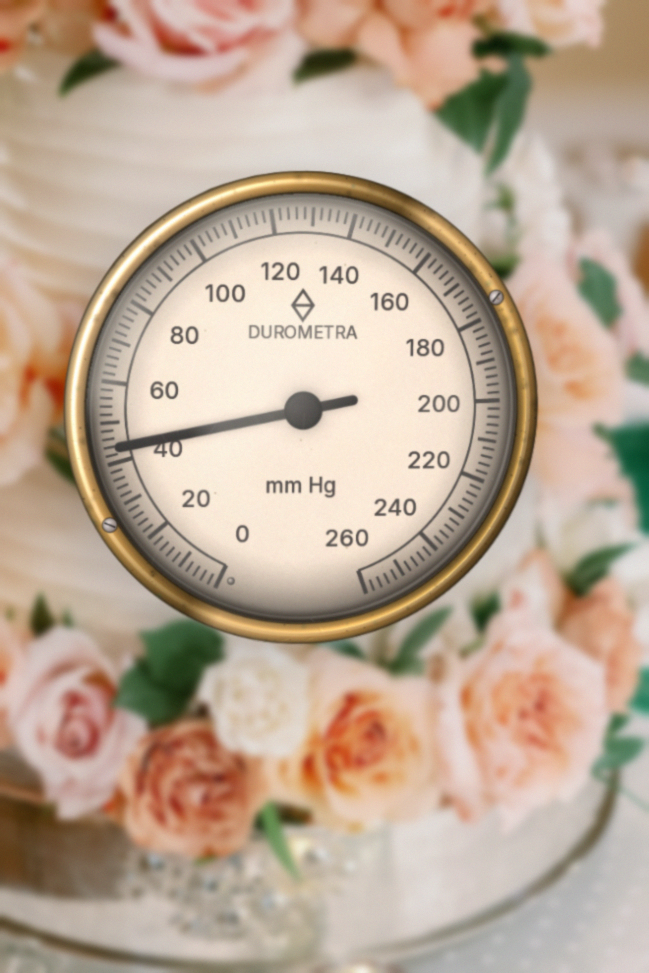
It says 44 mmHg
